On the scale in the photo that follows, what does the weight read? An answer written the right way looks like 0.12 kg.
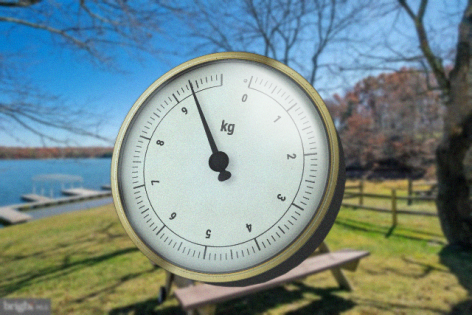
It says 9.4 kg
